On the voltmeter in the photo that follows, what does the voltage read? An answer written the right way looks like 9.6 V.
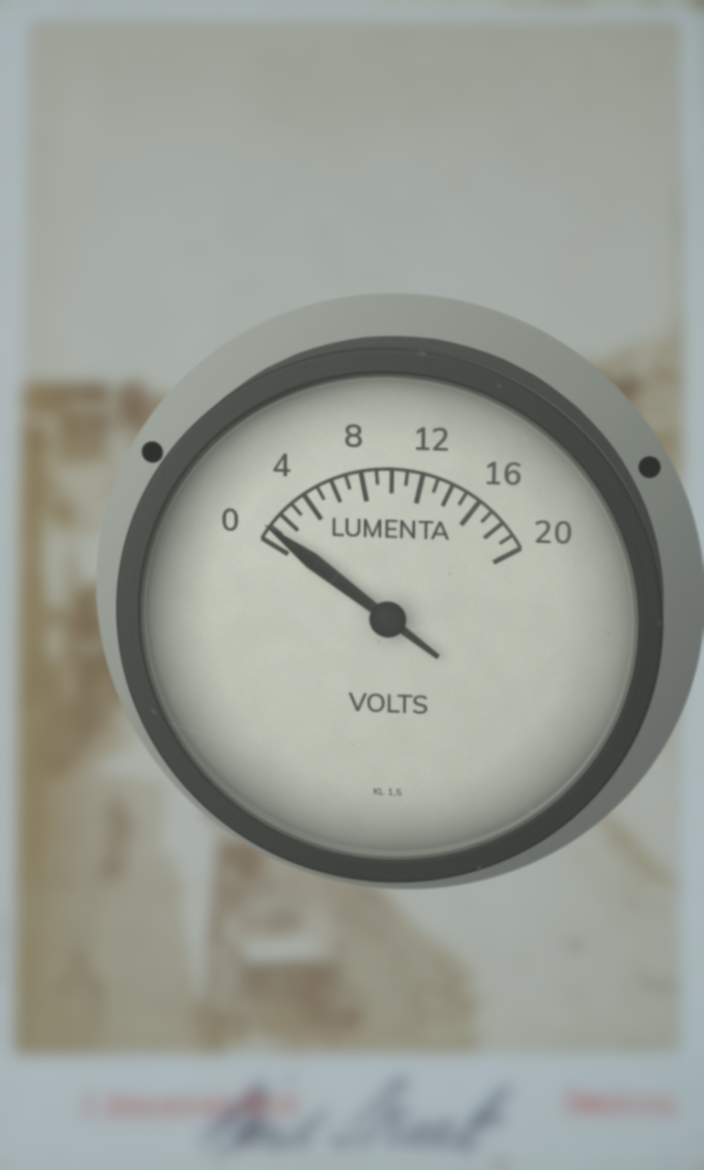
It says 1 V
